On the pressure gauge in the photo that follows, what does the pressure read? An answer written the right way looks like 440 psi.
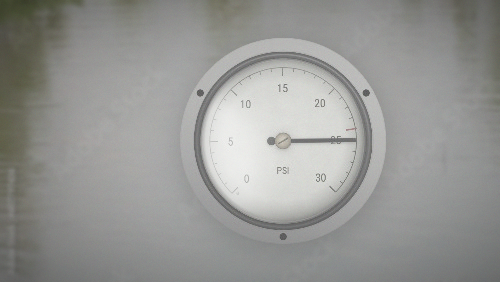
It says 25 psi
